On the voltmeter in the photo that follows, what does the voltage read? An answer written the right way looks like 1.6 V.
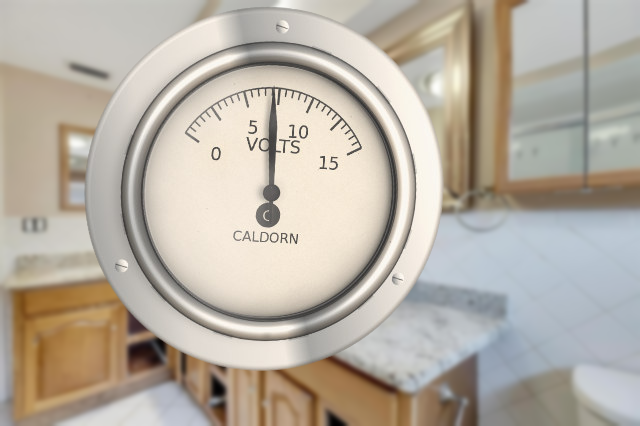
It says 7 V
